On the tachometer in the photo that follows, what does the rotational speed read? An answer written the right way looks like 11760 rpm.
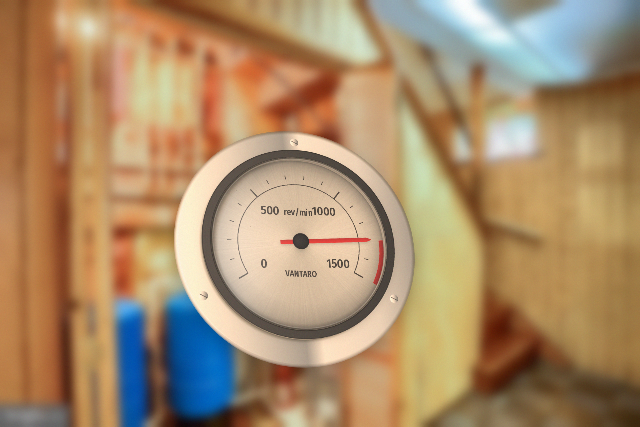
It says 1300 rpm
